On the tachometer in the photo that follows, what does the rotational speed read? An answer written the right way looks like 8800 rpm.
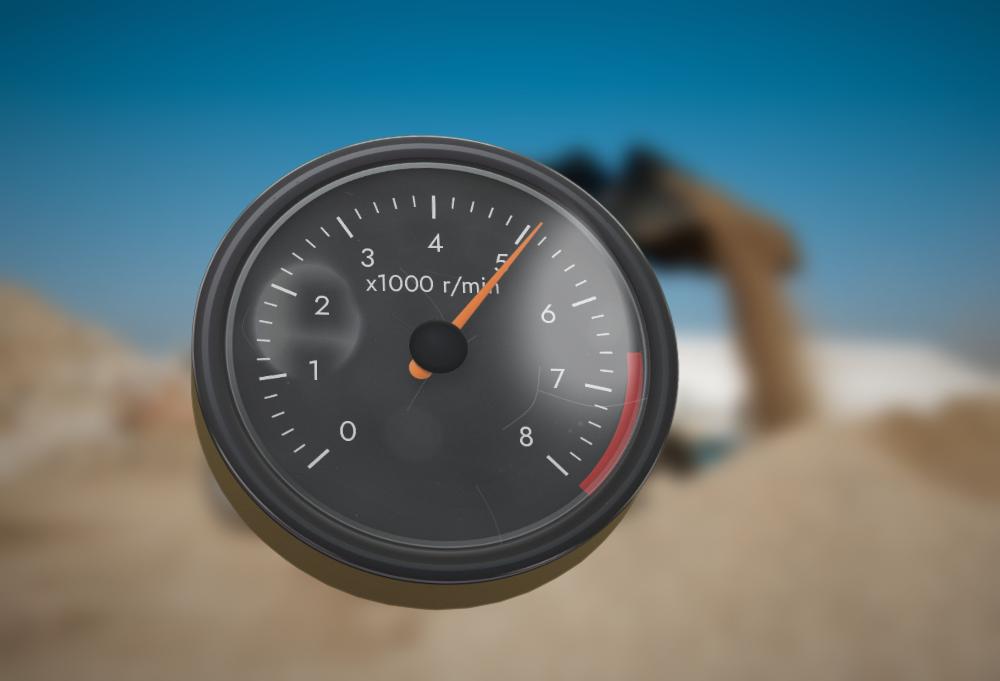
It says 5100 rpm
